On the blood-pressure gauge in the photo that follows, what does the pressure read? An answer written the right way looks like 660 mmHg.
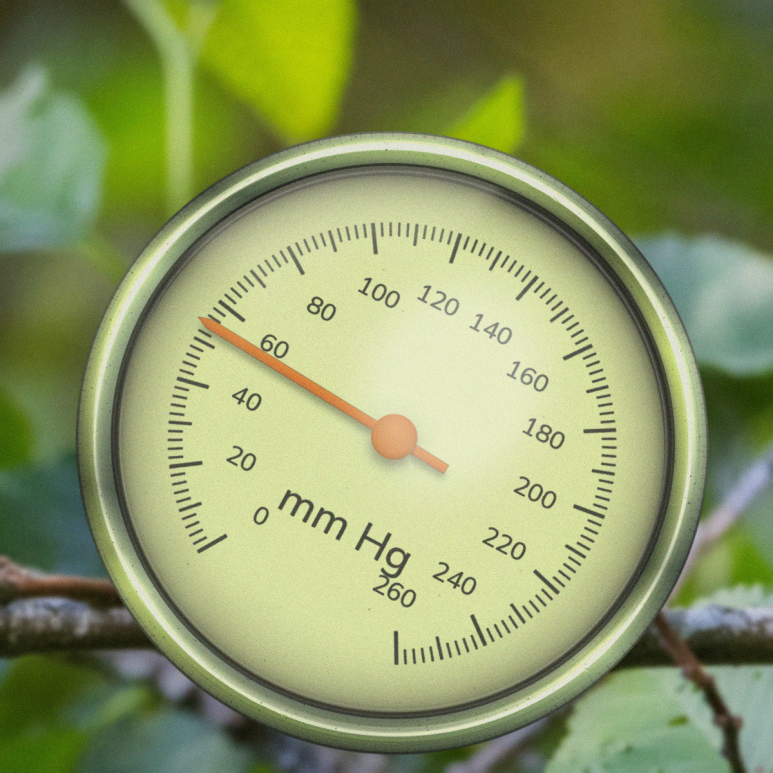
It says 54 mmHg
